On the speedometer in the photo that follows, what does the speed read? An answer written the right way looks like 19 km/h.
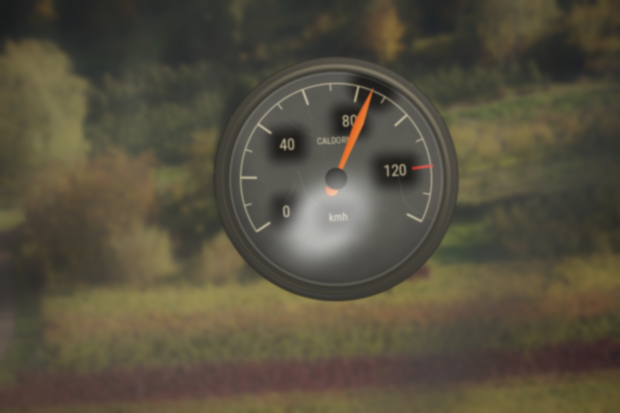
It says 85 km/h
